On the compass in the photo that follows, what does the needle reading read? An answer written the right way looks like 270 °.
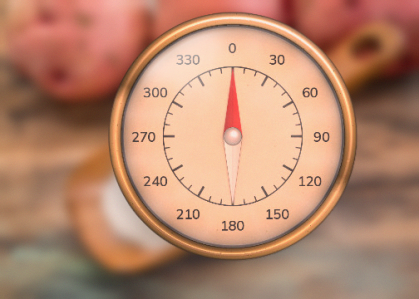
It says 0 °
